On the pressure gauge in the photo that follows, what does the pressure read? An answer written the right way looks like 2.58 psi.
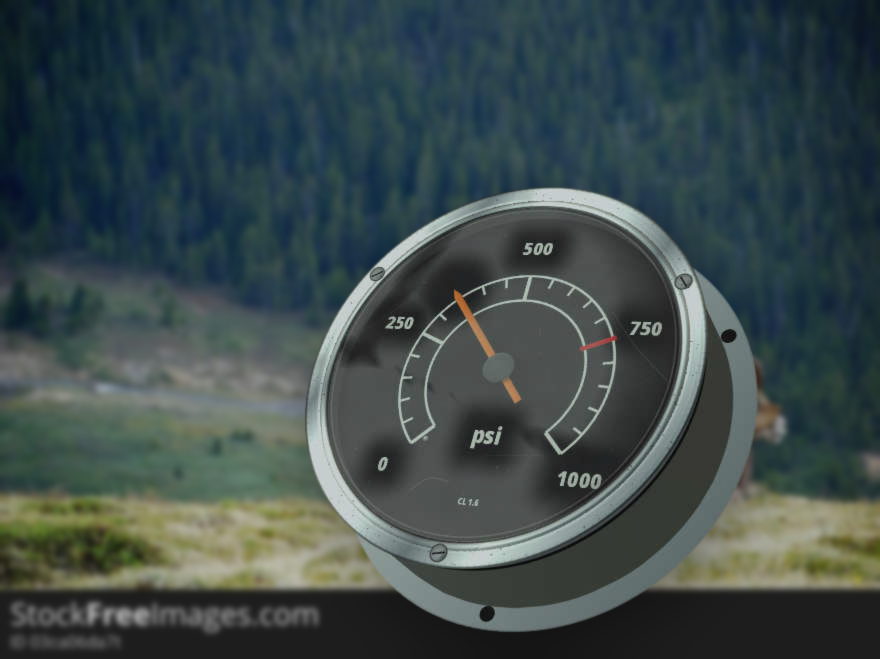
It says 350 psi
